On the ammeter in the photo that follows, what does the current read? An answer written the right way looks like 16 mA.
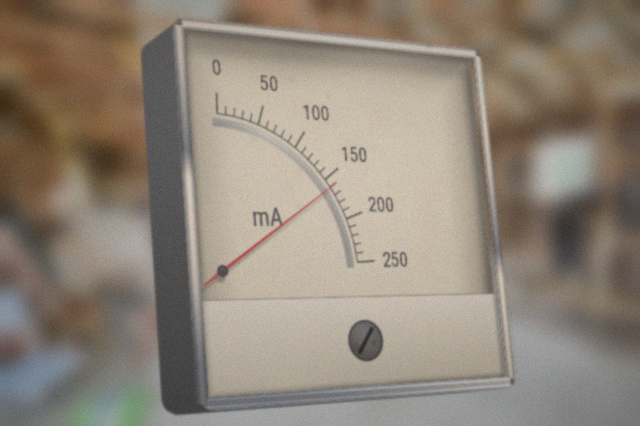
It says 160 mA
